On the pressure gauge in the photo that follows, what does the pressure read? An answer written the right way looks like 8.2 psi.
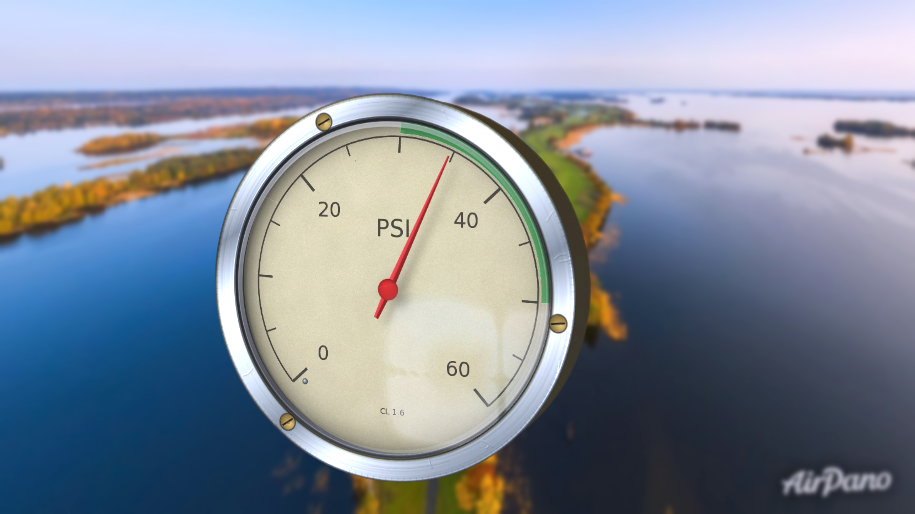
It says 35 psi
